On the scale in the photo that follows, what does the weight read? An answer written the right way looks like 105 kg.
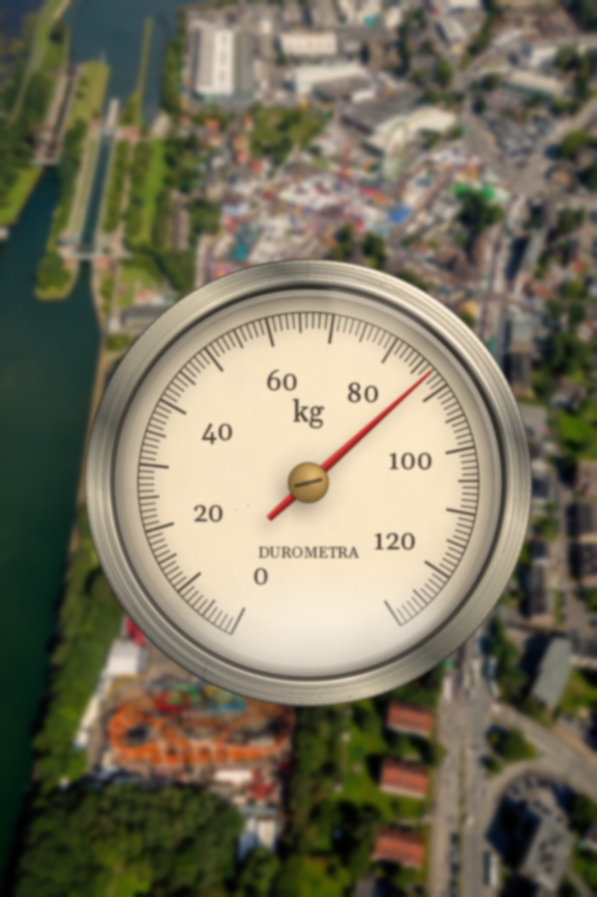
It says 87 kg
